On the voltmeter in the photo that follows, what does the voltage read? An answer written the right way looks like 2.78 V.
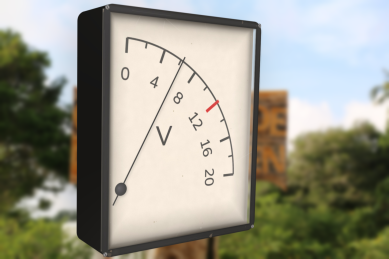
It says 6 V
